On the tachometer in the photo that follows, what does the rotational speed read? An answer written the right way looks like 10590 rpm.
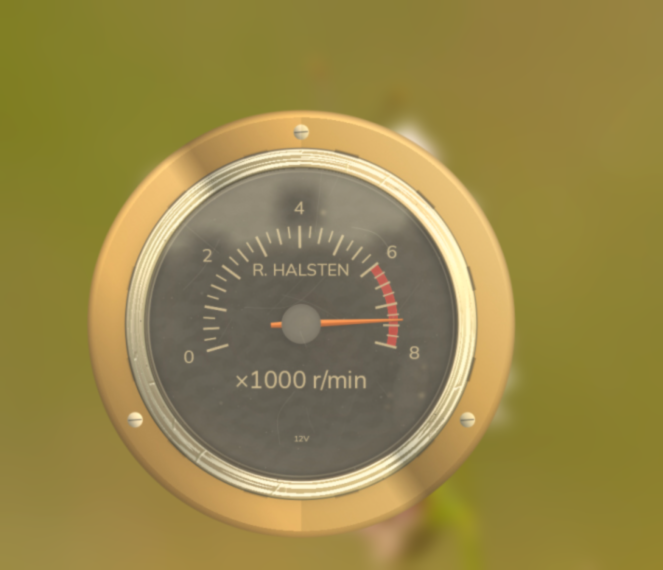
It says 7375 rpm
